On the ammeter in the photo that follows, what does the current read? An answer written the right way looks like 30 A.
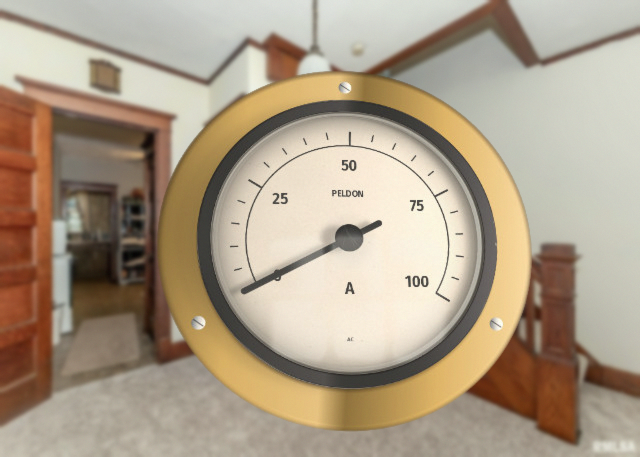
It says 0 A
